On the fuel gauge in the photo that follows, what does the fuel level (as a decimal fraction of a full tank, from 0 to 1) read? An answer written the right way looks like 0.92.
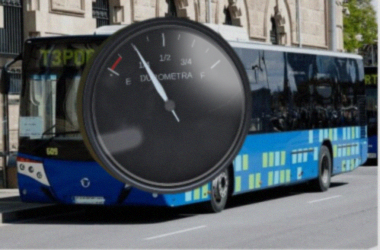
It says 0.25
